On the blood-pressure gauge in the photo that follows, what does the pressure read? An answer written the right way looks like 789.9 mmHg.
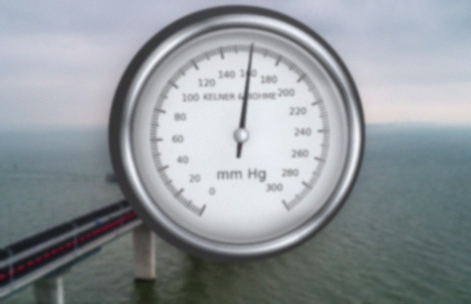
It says 160 mmHg
